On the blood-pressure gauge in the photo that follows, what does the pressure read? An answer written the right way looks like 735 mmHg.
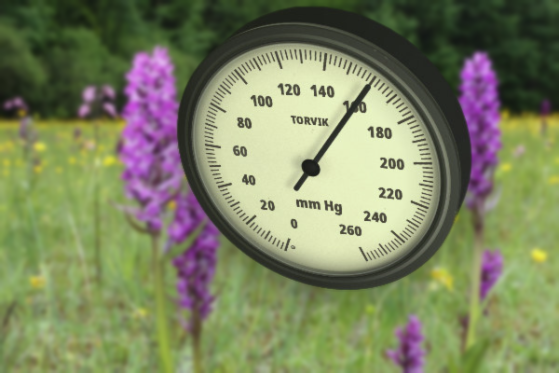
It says 160 mmHg
